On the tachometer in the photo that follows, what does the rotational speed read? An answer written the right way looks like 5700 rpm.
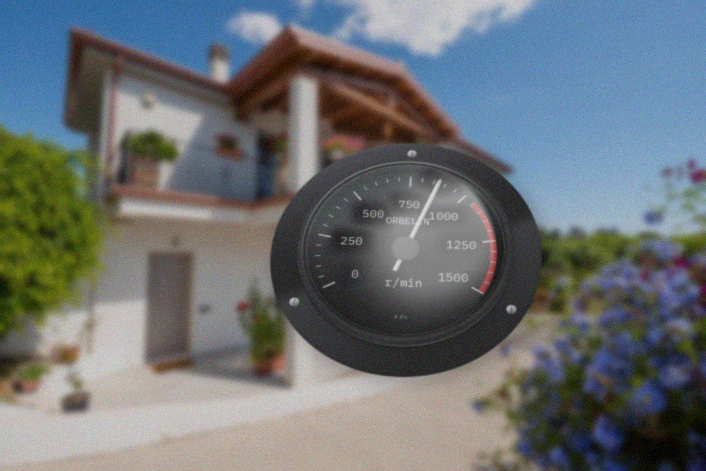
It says 875 rpm
